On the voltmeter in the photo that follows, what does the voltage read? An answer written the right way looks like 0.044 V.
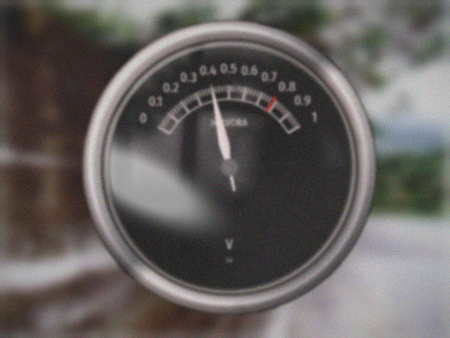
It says 0.4 V
